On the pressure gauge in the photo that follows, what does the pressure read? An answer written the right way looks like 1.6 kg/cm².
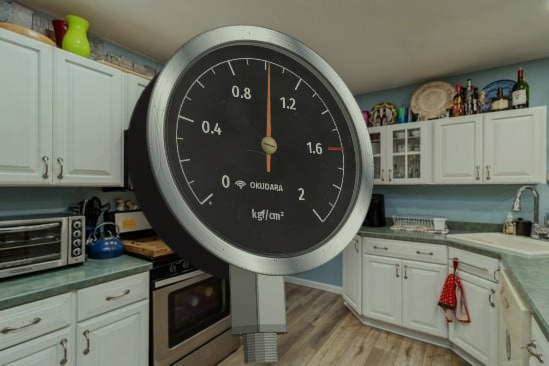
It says 1 kg/cm²
